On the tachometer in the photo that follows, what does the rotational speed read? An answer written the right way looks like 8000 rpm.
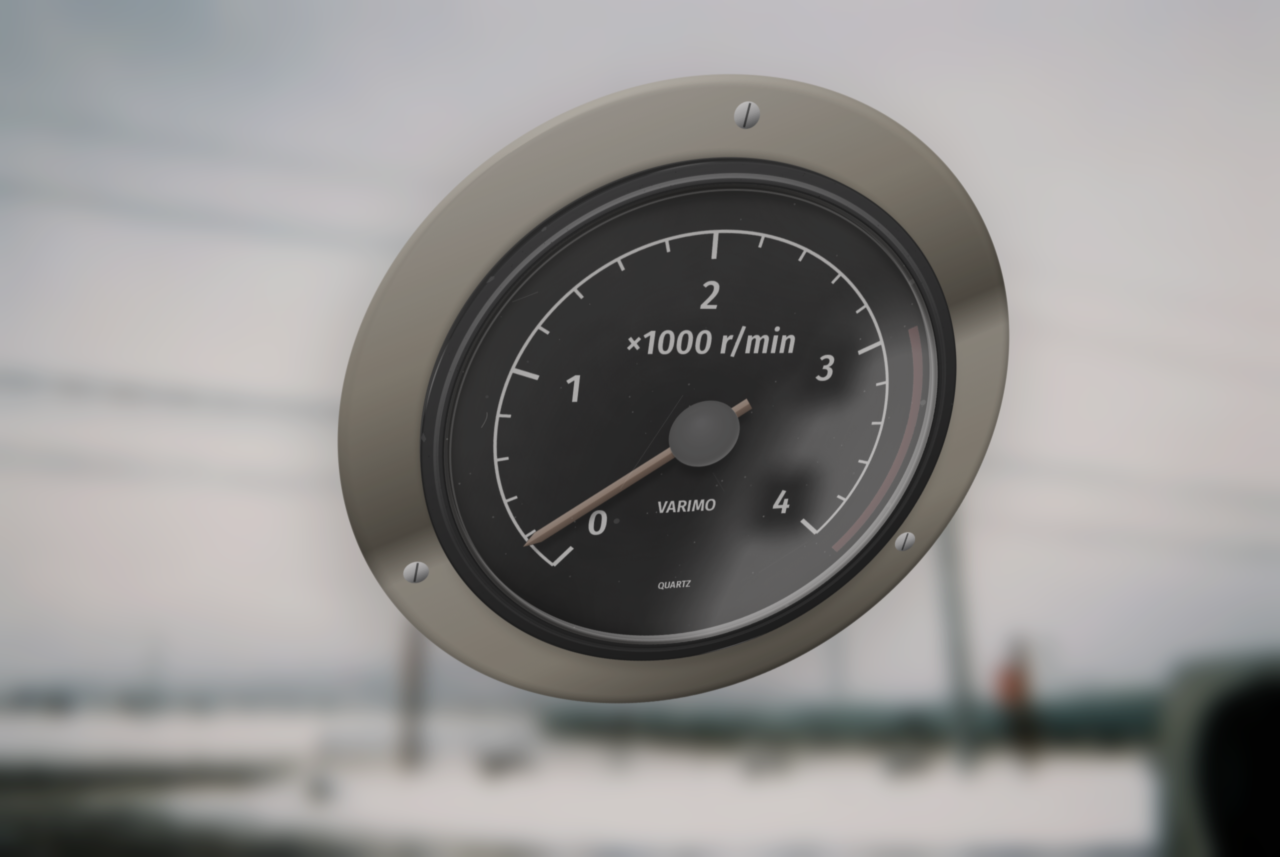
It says 200 rpm
